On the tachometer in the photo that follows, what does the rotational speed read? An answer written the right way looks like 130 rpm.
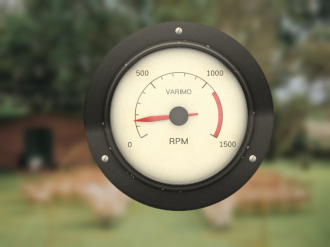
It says 150 rpm
